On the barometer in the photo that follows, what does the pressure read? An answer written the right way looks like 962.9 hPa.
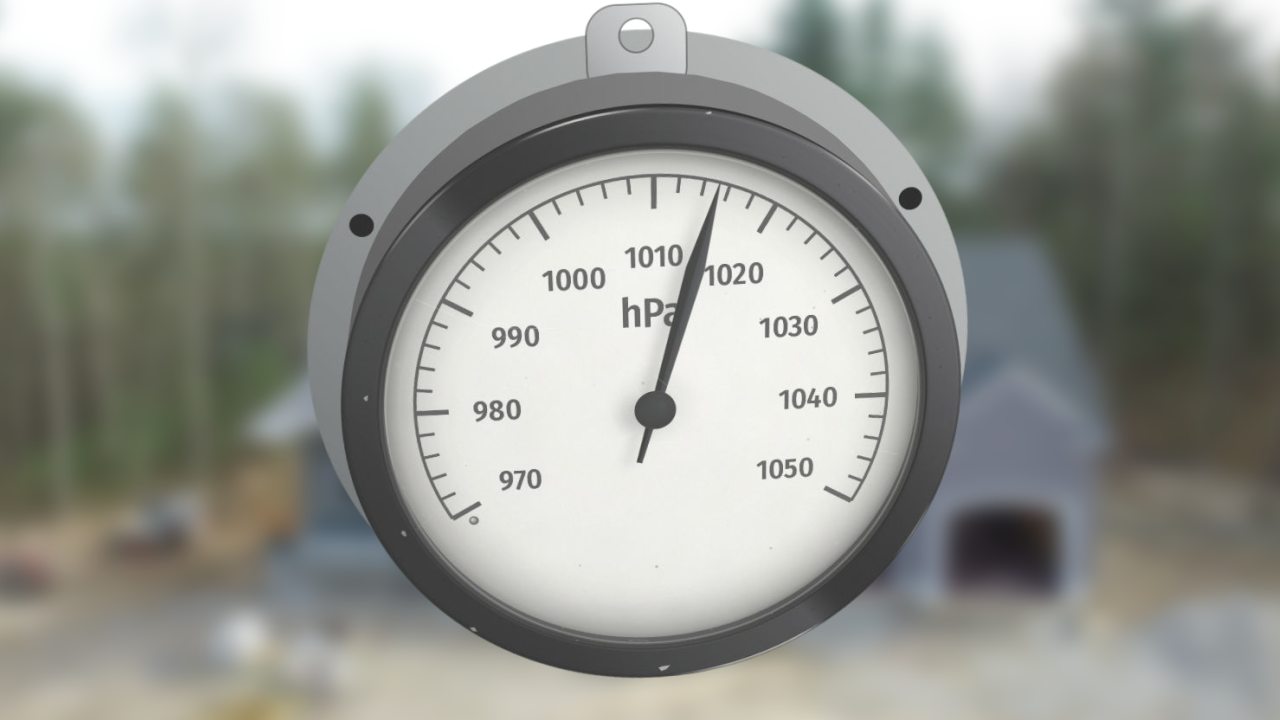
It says 1015 hPa
